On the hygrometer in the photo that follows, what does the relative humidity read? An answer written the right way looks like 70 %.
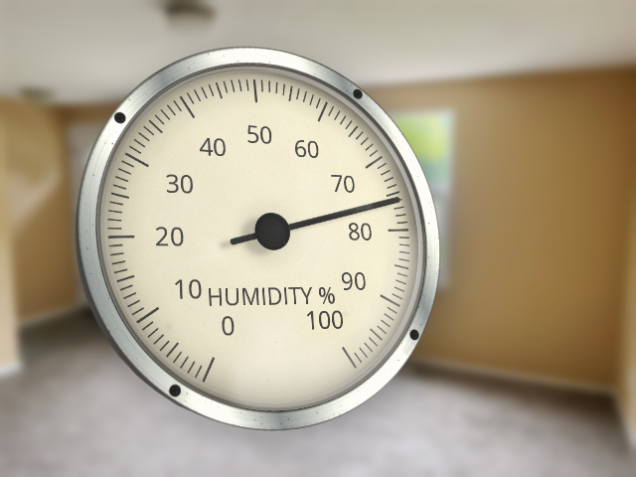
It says 76 %
